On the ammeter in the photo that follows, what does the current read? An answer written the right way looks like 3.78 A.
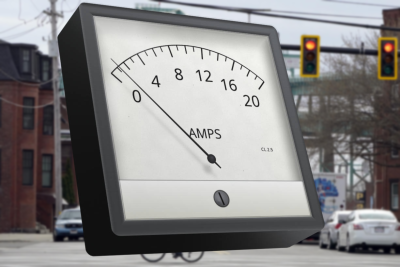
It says 1 A
